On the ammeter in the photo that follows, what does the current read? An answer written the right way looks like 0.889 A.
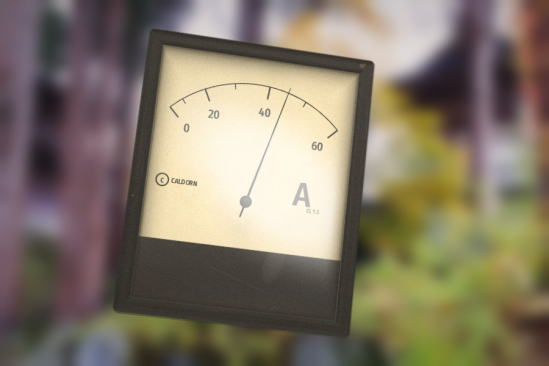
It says 45 A
